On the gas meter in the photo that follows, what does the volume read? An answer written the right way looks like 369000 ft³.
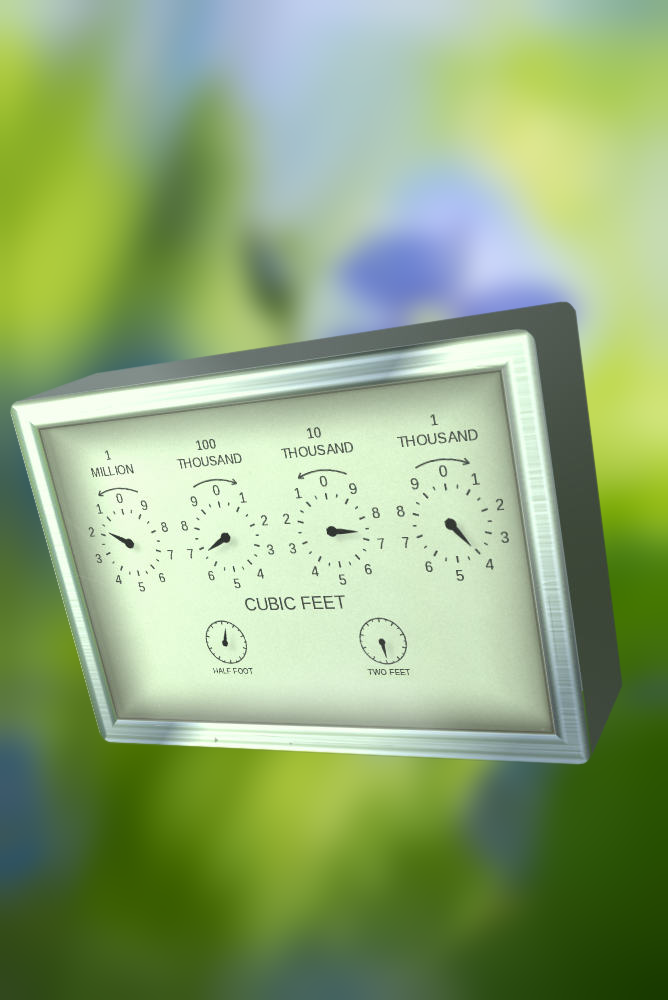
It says 167400 ft³
